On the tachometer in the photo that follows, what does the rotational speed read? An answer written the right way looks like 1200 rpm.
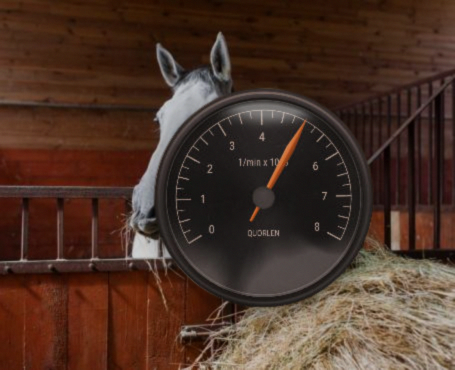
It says 5000 rpm
